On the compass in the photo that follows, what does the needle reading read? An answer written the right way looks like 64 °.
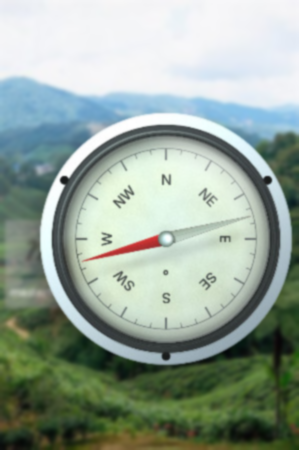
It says 255 °
